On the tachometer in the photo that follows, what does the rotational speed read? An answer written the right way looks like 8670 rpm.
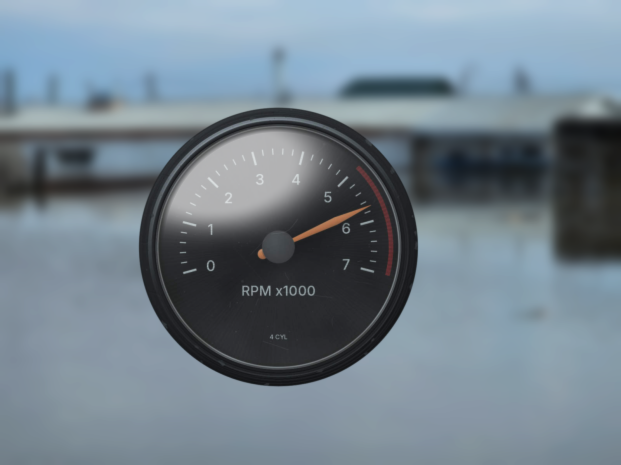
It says 5700 rpm
